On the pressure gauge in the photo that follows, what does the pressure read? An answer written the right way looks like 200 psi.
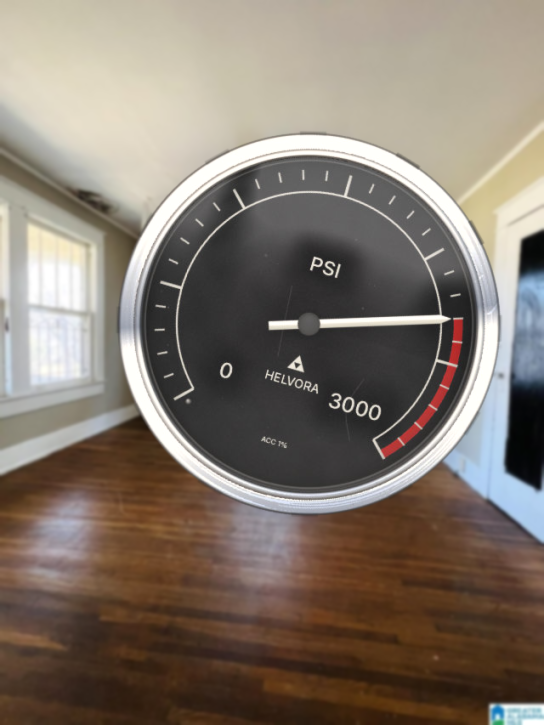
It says 2300 psi
